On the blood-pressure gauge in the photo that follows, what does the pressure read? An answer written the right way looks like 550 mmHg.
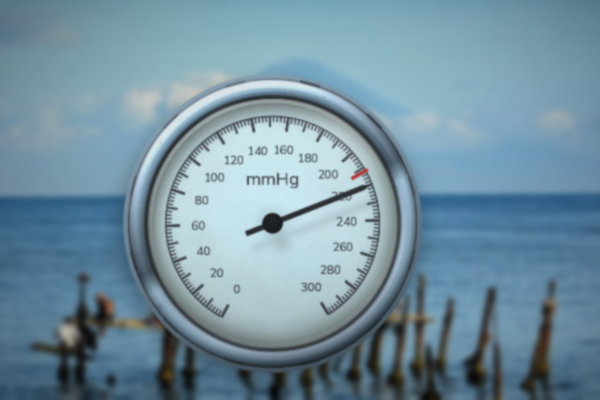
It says 220 mmHg
